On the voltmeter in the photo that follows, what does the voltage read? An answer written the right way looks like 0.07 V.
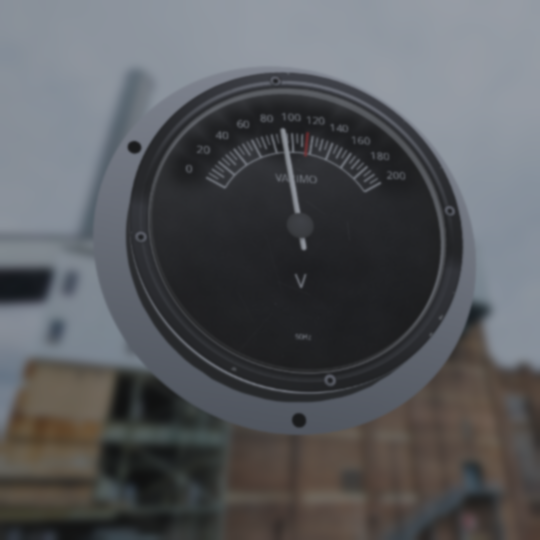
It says 90 V
